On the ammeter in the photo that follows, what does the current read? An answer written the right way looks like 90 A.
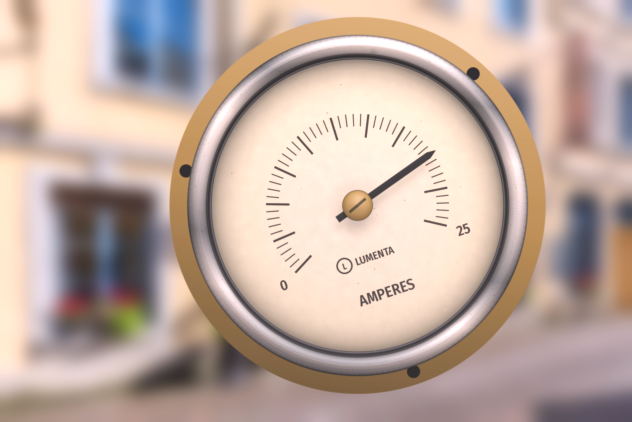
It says 20 A
